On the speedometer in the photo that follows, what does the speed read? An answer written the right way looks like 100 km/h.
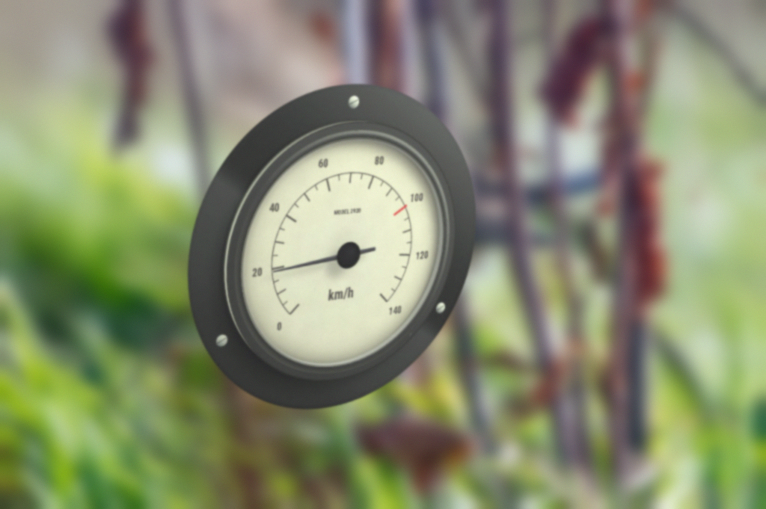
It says 20 km/h
